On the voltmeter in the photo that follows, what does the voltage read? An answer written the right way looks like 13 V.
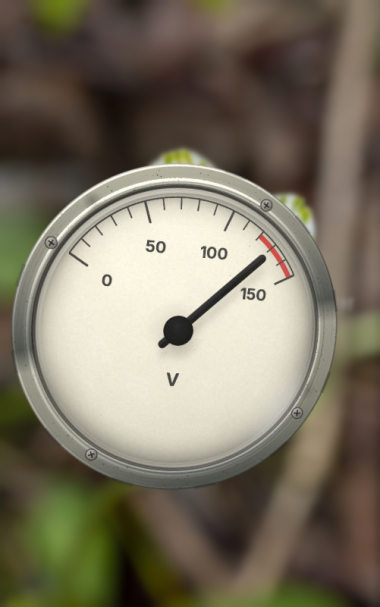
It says 130 V
